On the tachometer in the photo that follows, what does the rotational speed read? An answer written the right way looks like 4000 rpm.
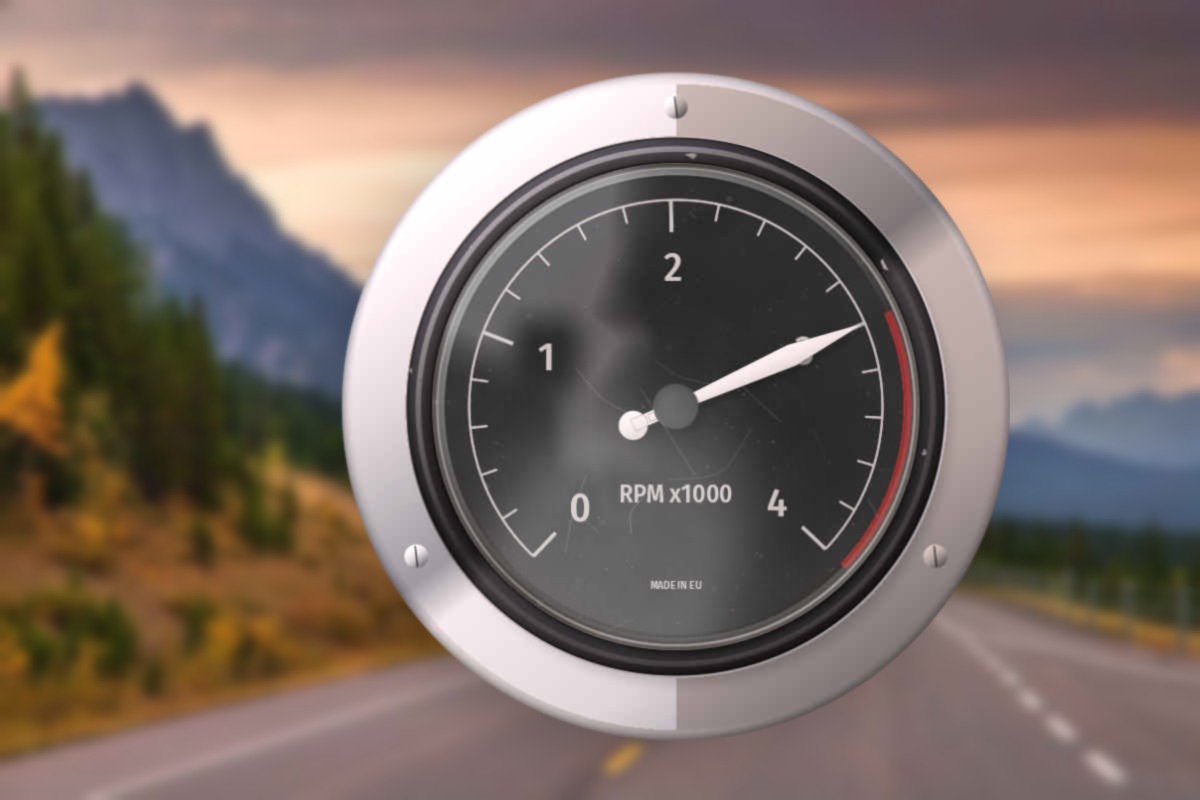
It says 3000 rpm
